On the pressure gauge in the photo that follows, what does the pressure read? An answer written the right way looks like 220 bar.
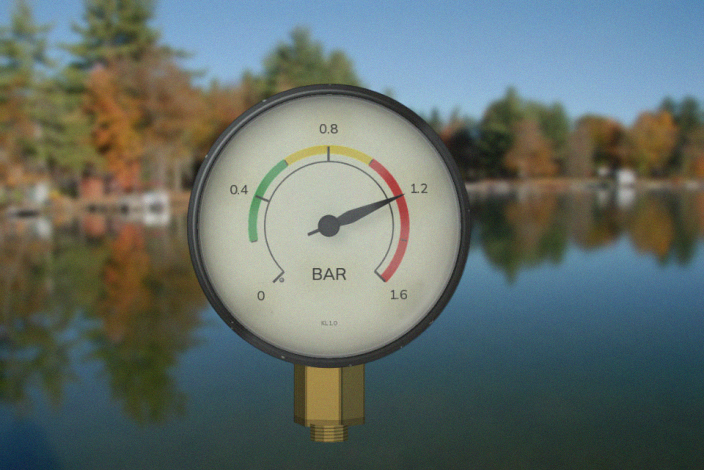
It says 1.2 bar
